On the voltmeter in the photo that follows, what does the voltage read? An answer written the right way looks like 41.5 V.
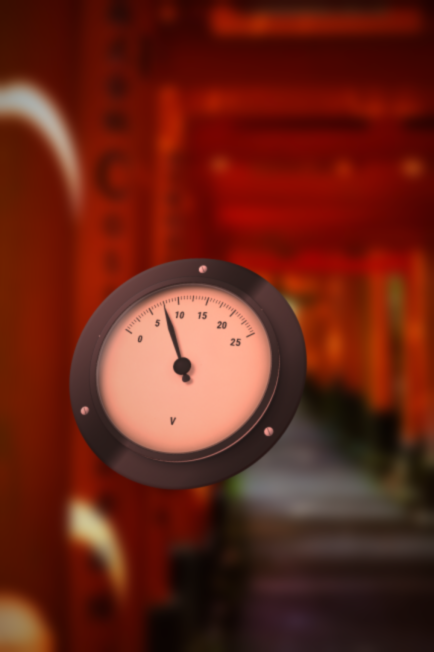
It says 7.5 V
